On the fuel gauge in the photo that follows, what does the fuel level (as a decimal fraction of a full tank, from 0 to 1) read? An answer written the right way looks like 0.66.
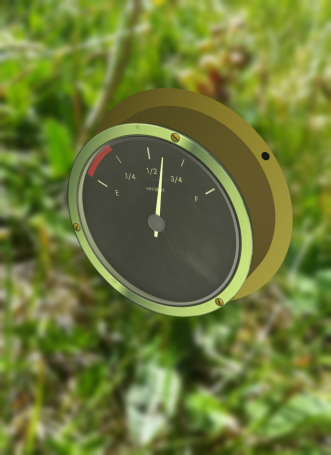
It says 0.625
